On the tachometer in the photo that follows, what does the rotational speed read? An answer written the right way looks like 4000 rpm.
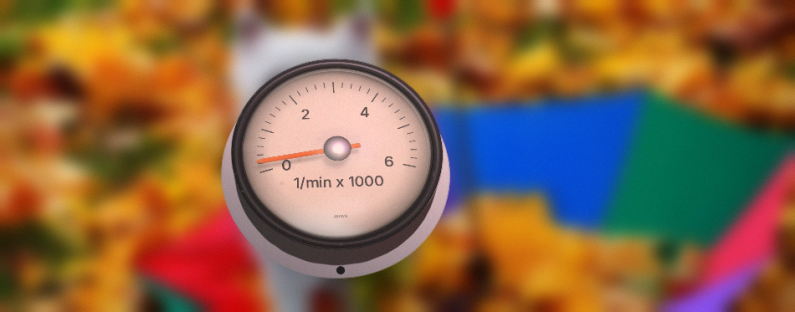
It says 200 rpm
